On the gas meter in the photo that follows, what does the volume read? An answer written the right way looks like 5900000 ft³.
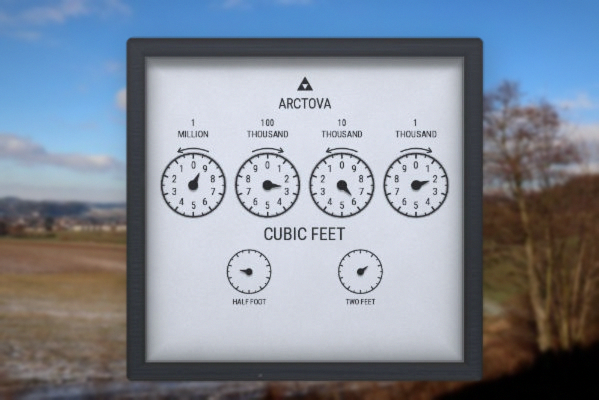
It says 926200 ft³
